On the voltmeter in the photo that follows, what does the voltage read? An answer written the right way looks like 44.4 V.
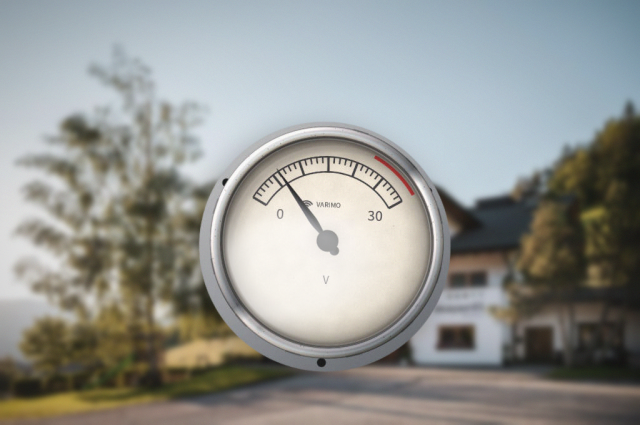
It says 6 V
